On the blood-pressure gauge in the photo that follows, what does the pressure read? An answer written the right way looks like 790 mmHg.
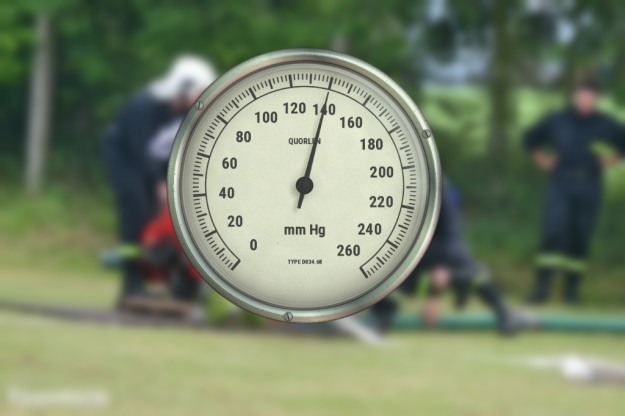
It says 140 mmHg
